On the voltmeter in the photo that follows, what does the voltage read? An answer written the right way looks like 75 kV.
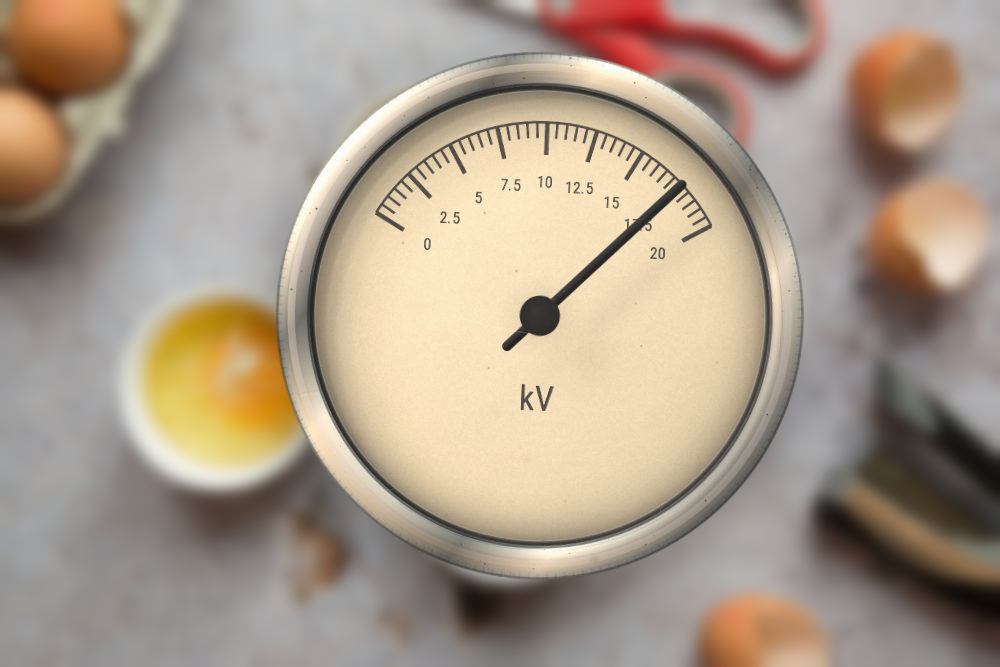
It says 17.5 kV
